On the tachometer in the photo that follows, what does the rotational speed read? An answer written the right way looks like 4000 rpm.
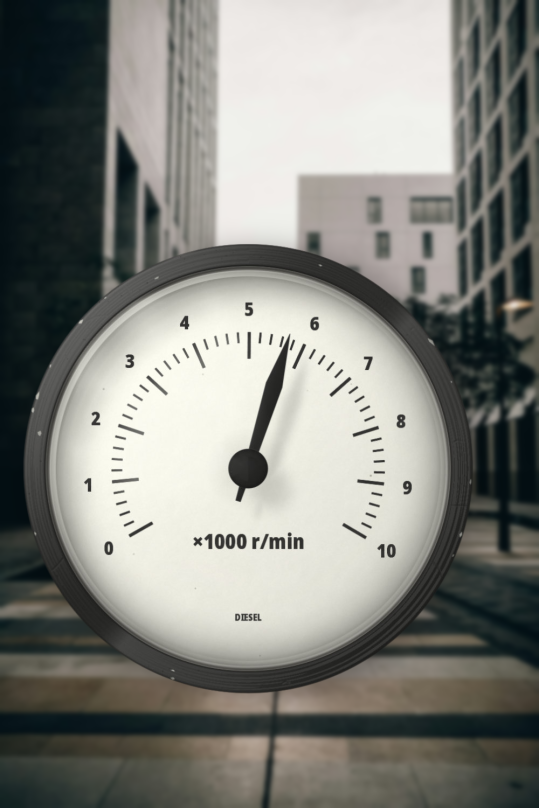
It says 5700 rpm
